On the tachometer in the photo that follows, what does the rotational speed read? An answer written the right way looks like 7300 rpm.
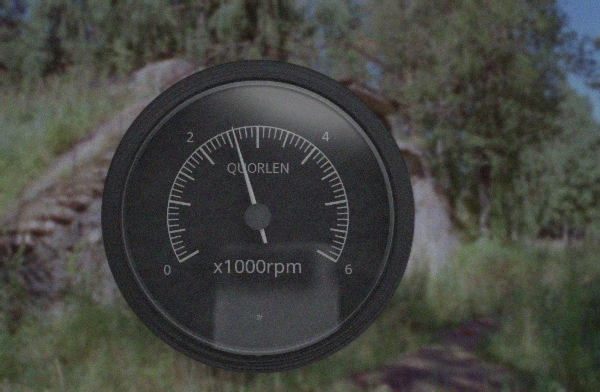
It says 2600 rpm
